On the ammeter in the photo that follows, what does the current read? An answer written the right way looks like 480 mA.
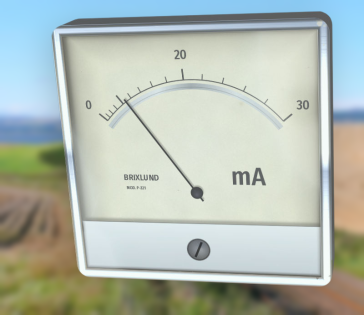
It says 11 mA
